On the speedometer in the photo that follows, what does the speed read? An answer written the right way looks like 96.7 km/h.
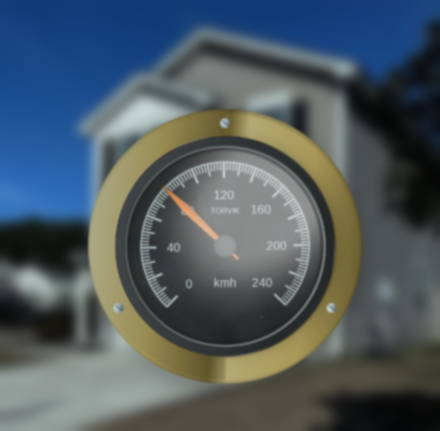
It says 80 km/h
